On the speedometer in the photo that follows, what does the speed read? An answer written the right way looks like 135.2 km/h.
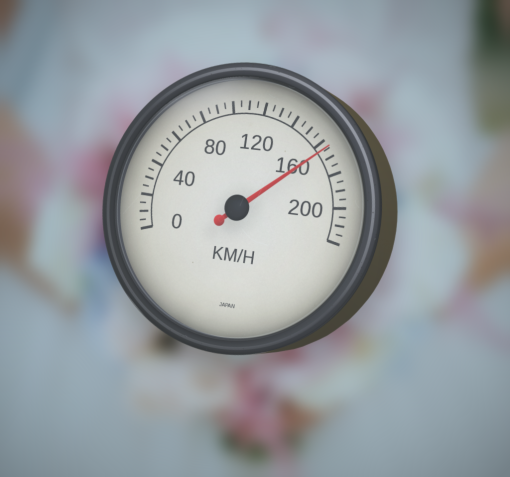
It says 165 km/h
